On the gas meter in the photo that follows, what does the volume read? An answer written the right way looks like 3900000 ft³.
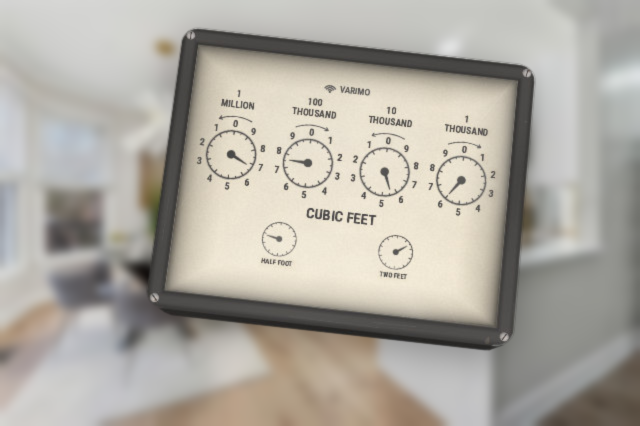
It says 675600 ft³
